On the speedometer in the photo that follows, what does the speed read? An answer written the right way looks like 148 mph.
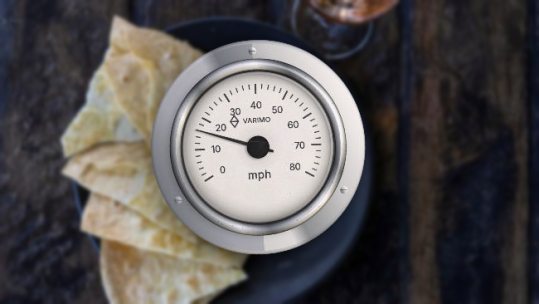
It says 16 mph
